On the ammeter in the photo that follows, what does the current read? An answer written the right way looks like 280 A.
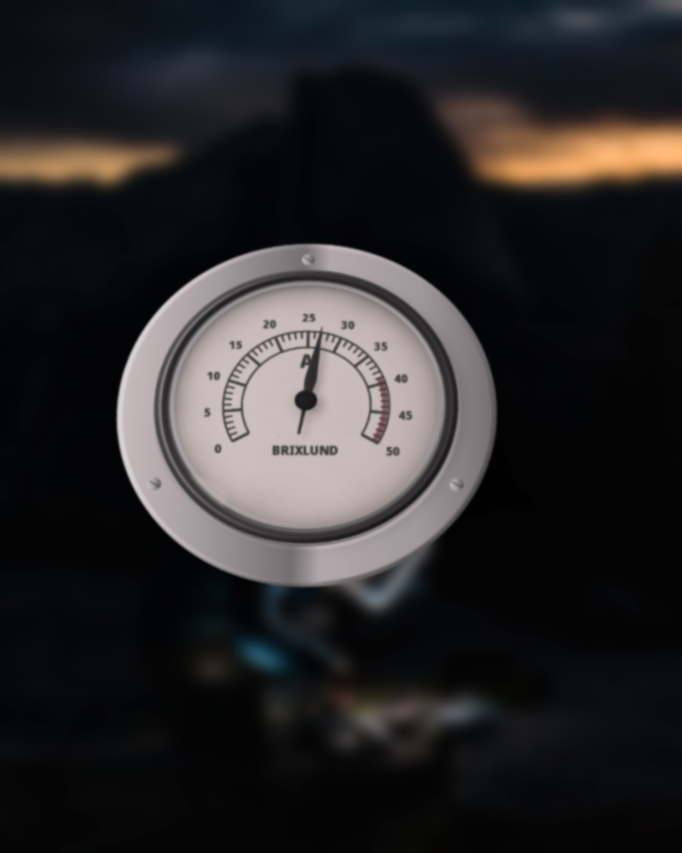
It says 27 A
